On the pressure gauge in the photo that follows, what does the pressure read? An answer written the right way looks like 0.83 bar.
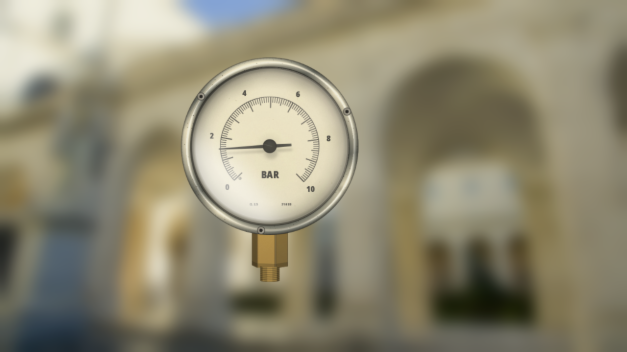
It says 1.5 bar
